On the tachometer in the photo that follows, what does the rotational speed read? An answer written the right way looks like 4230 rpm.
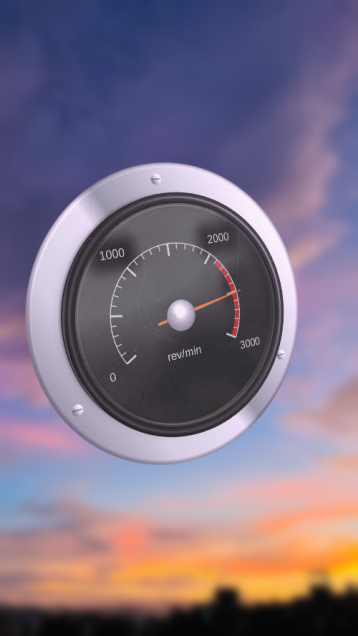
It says 2500 rpm
